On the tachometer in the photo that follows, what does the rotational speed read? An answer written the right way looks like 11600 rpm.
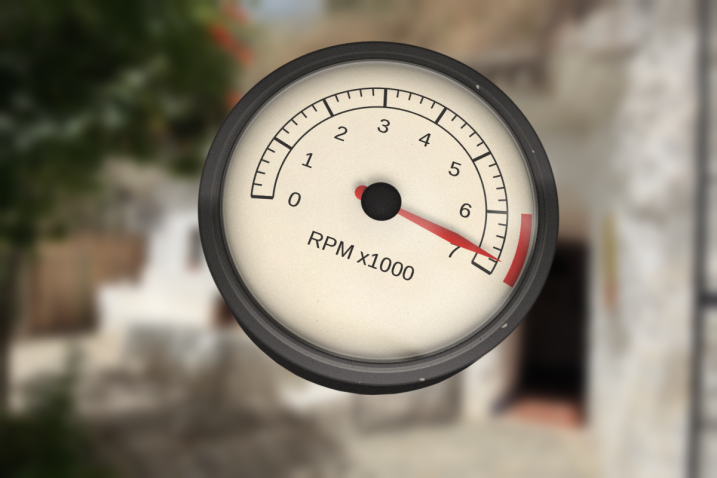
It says 6800 rpm
